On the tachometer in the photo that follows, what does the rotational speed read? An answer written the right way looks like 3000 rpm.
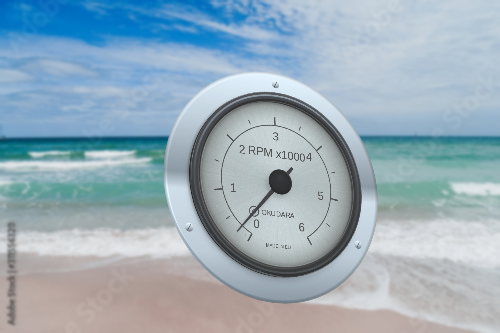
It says 250 rpm
